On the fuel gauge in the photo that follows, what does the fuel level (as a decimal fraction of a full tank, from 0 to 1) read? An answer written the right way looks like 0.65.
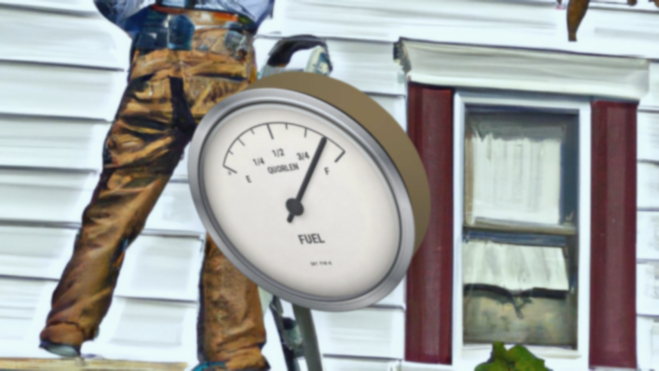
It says 0.875
